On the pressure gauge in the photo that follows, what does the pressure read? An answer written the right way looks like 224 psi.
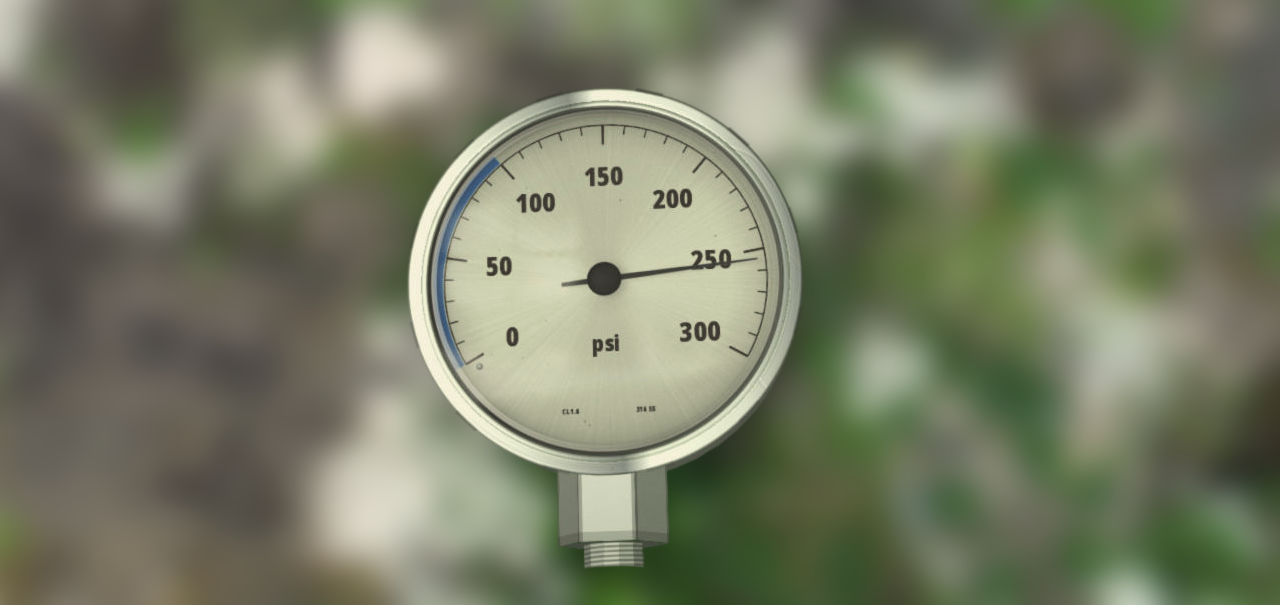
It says 255 psi
